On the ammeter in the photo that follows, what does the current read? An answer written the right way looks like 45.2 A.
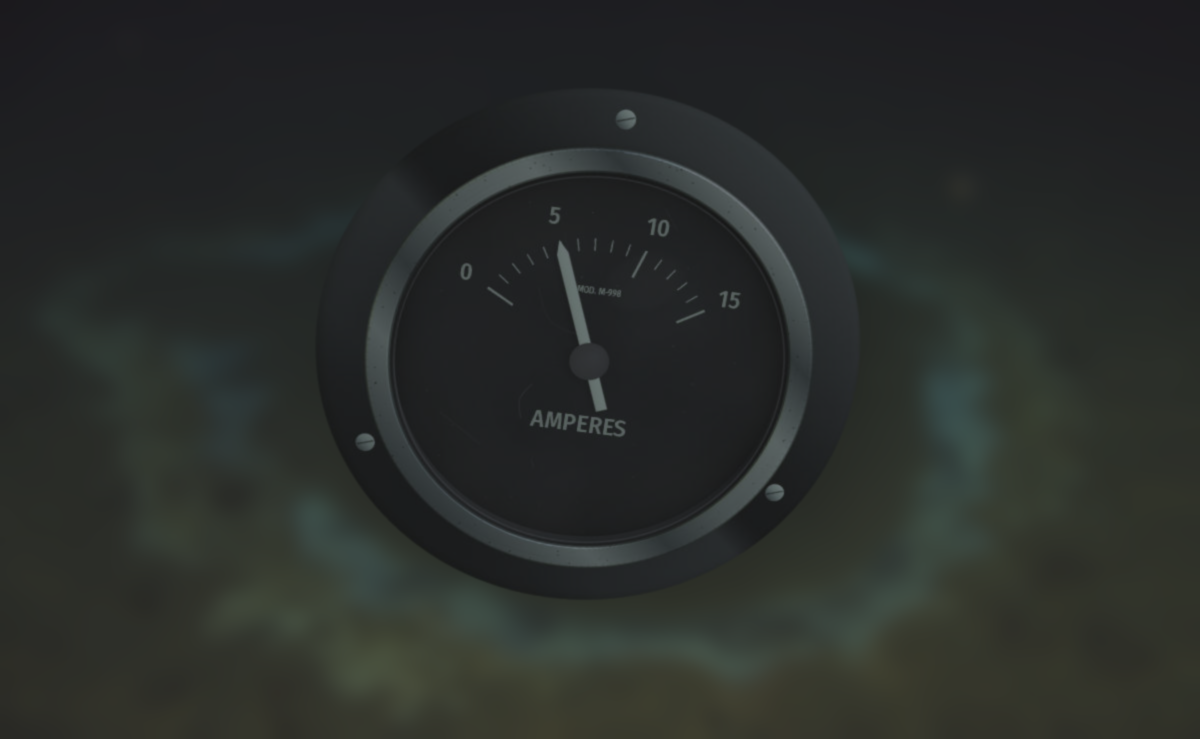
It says 5 A
